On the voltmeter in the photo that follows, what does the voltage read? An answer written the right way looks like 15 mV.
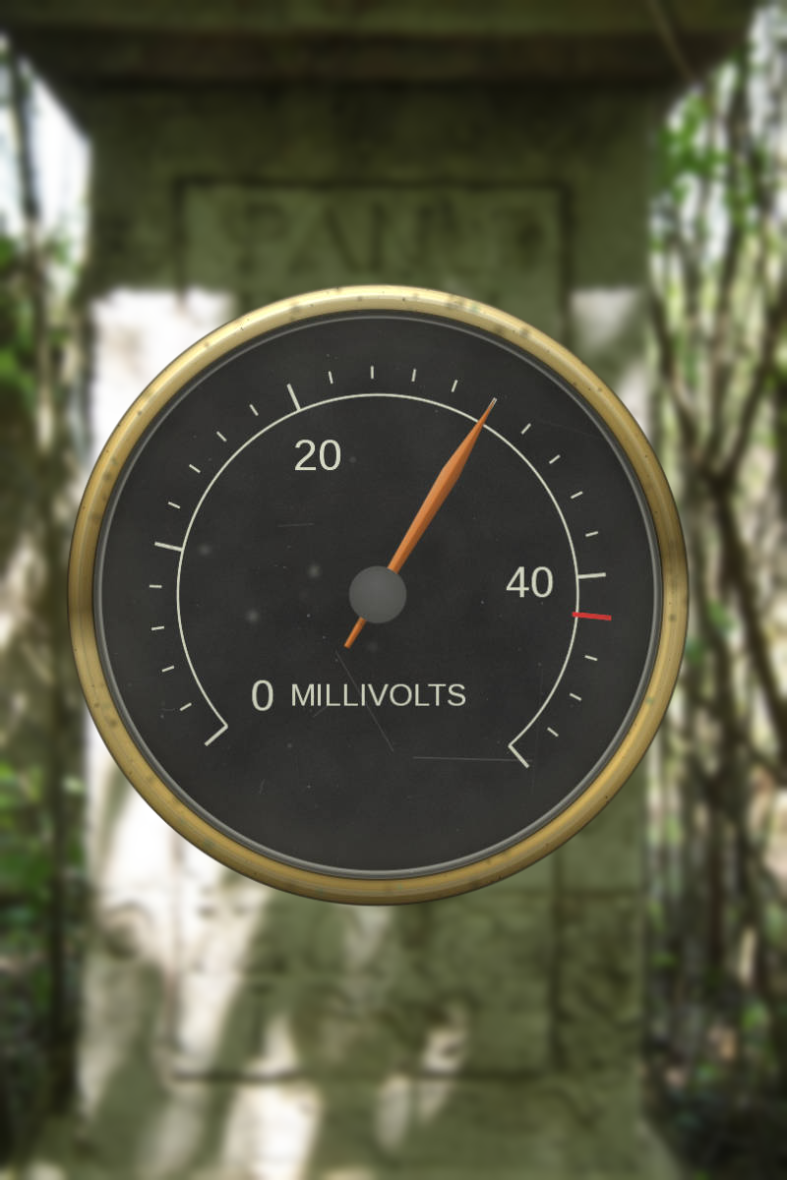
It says 30 mV
